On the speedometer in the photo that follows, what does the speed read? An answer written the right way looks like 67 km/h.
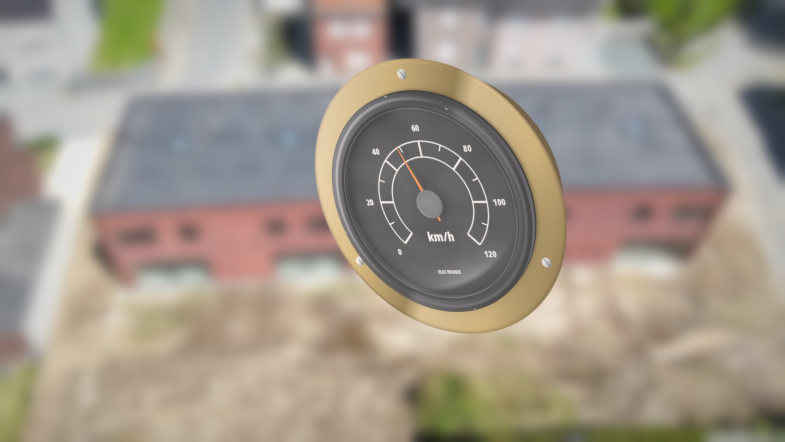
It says 50 km/h
